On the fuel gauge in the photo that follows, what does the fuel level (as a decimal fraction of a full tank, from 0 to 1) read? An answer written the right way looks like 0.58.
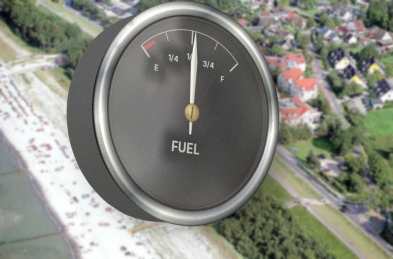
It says 0.5
